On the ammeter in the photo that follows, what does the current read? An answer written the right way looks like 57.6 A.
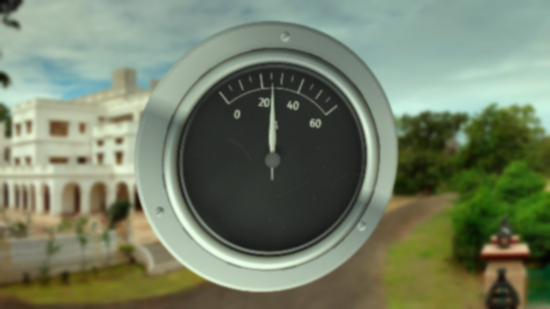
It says 25 A
